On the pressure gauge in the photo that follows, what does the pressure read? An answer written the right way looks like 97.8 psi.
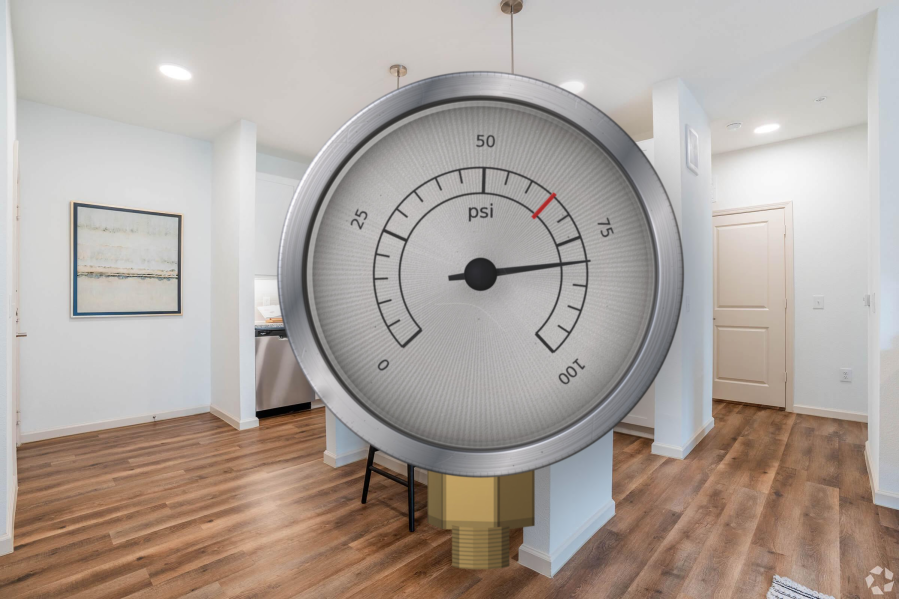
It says 80 psi
